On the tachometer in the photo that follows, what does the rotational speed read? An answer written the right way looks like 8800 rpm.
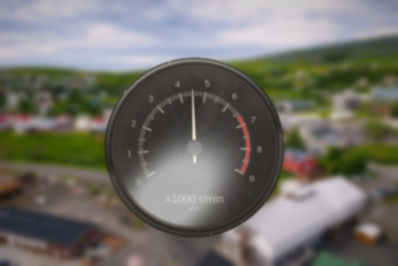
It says 4500 rpm
